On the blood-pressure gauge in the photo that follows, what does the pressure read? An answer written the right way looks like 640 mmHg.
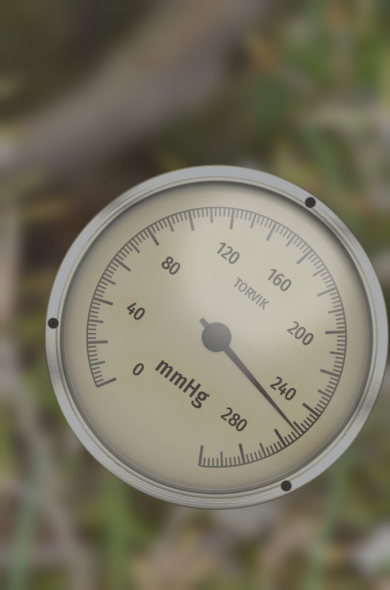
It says 252 mmHg
